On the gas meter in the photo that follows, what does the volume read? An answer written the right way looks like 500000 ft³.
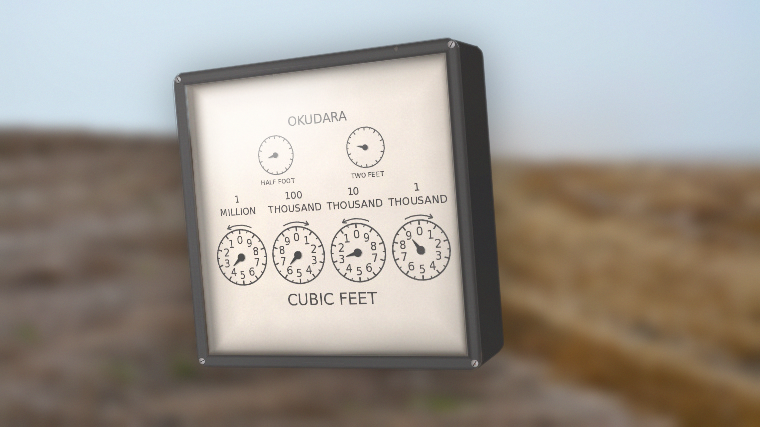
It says 362900 ft³
